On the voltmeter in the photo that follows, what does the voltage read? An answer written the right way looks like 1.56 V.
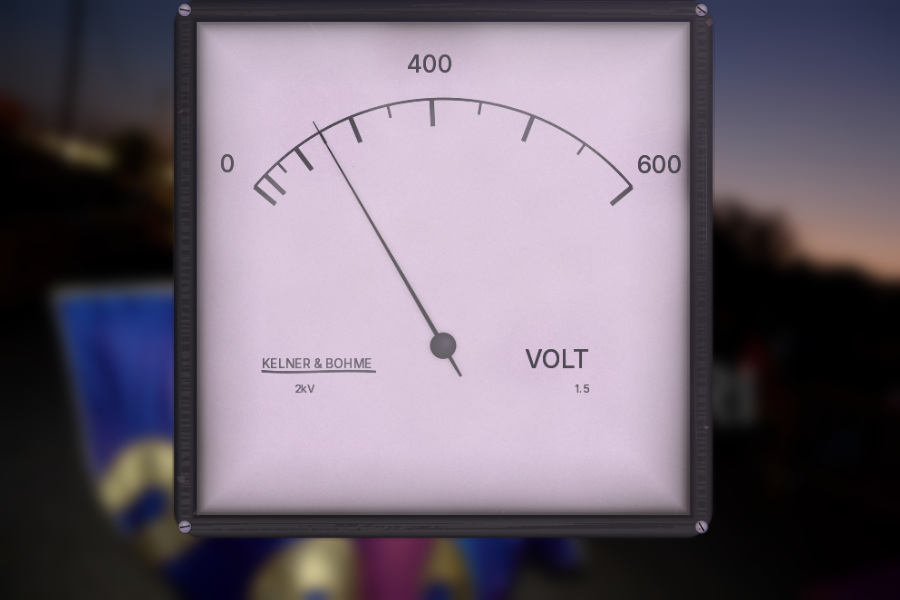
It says 250 V
